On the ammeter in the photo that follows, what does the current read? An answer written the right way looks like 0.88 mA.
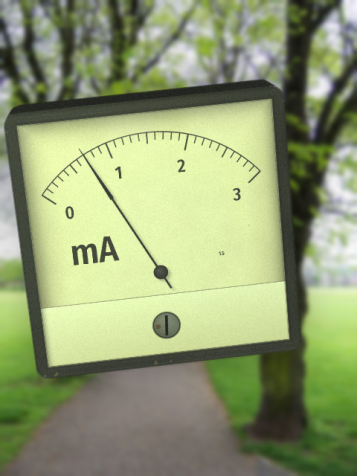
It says 0.7 mA
